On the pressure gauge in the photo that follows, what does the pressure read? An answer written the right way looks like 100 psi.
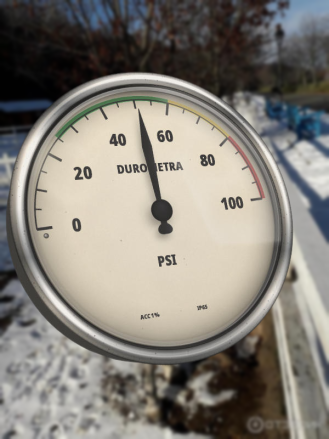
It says 50 psi
